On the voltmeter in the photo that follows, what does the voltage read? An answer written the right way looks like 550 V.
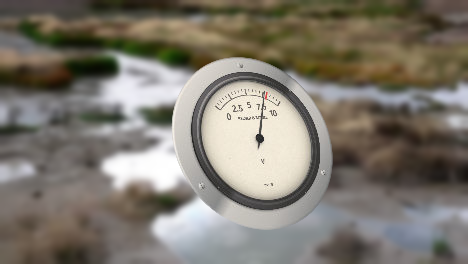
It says 7.5 V
